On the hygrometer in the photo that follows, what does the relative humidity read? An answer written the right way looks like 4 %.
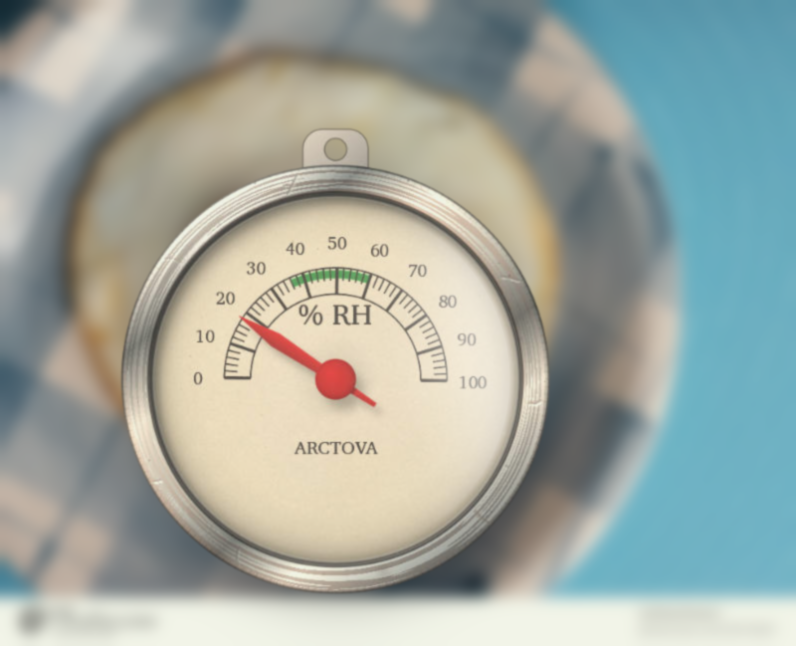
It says 18 %
